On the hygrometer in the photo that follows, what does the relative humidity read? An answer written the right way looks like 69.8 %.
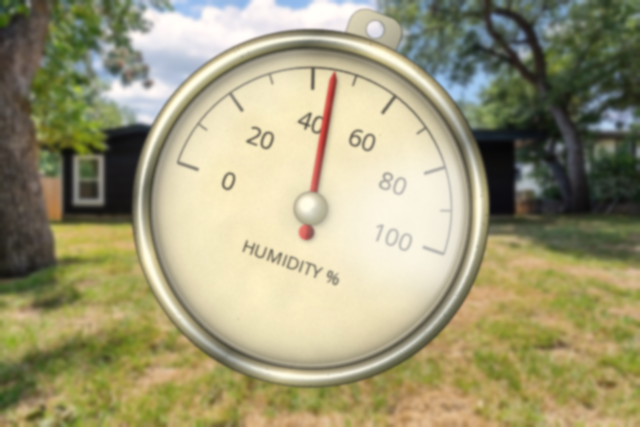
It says 45 %
